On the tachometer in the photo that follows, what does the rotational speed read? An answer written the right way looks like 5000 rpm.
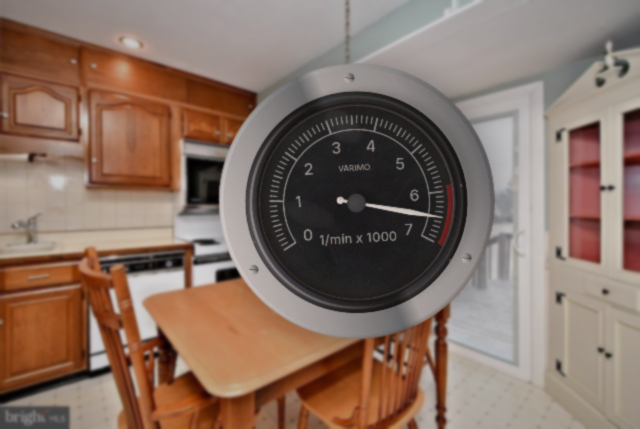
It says 6500 rpm
